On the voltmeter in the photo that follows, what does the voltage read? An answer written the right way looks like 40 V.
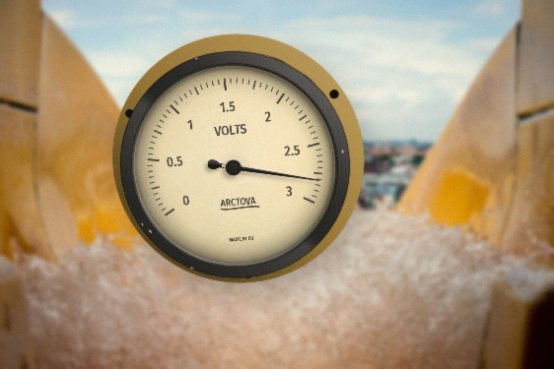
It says 2.8 V
